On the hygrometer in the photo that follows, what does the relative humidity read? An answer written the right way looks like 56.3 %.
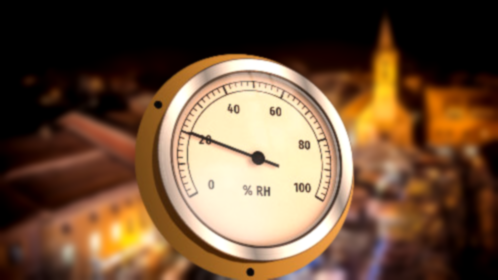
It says 20 %
